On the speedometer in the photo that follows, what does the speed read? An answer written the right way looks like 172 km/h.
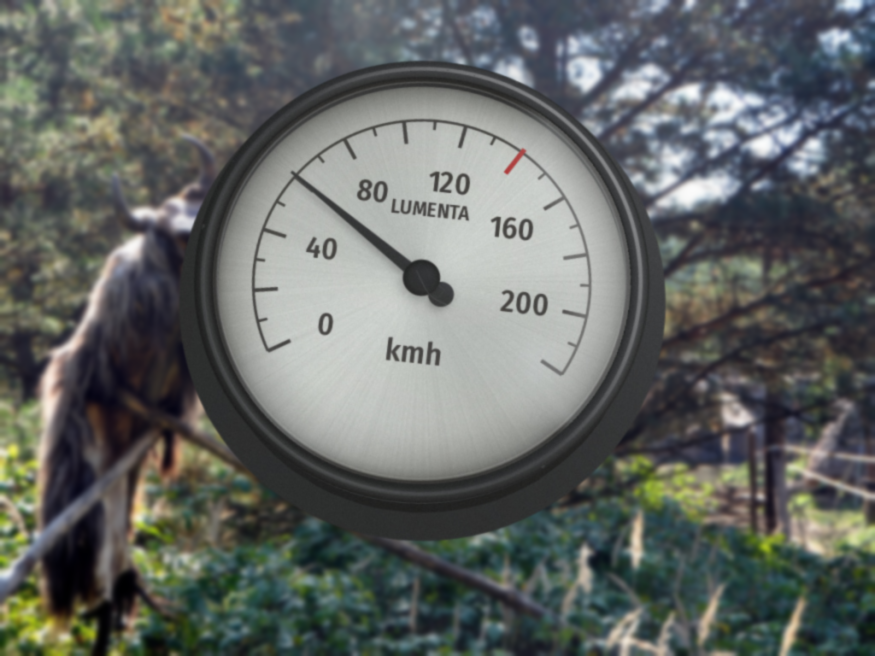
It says 60 km/h
